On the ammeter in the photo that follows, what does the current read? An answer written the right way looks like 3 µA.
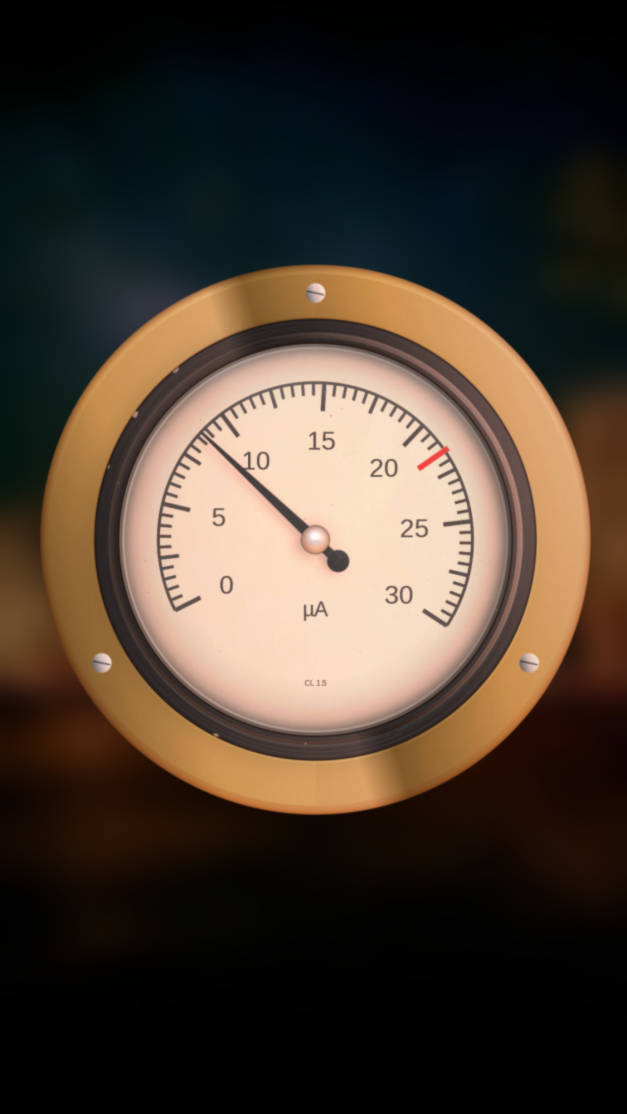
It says 8.75 µA
